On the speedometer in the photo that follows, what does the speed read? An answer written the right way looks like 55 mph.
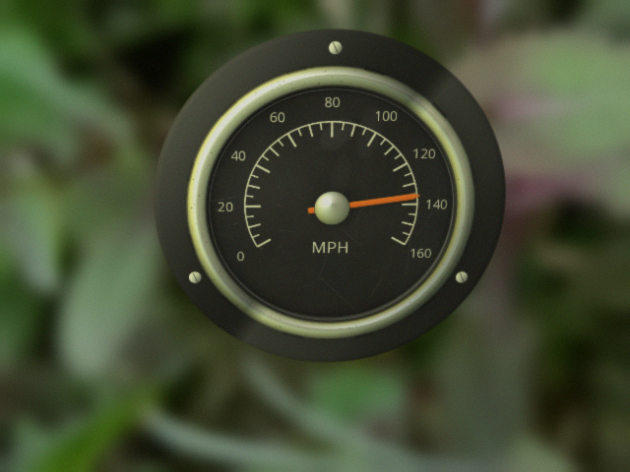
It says 135 mph
